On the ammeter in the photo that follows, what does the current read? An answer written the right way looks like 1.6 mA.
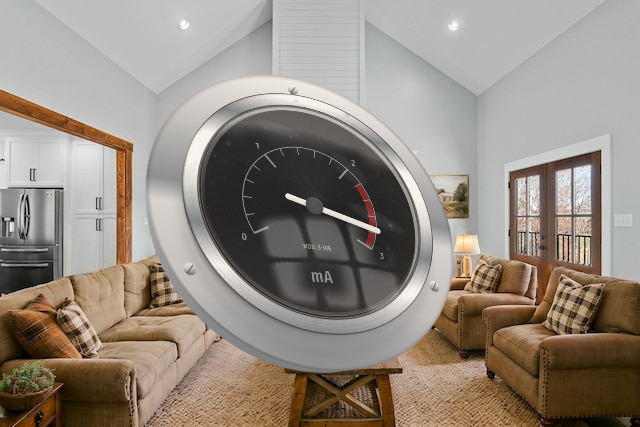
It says 2.8 mA
